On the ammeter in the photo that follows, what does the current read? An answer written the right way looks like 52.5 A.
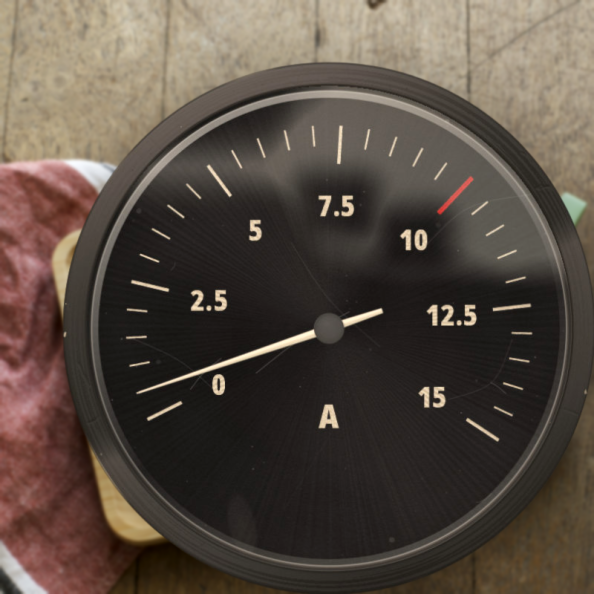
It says 0.5 A
